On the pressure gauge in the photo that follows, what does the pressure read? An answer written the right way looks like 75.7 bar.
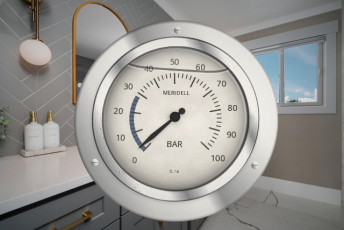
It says 2 bar
